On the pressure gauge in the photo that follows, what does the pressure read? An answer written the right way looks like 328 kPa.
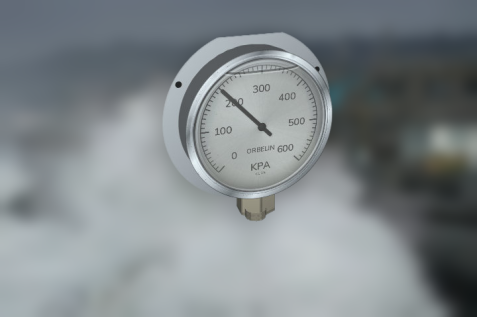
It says 200 kPa
